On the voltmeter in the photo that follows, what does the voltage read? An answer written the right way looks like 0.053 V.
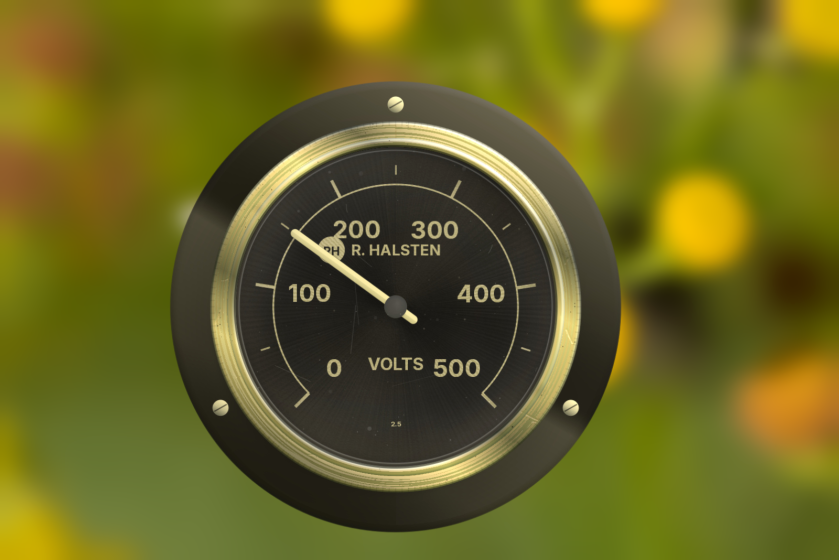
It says 150 V
